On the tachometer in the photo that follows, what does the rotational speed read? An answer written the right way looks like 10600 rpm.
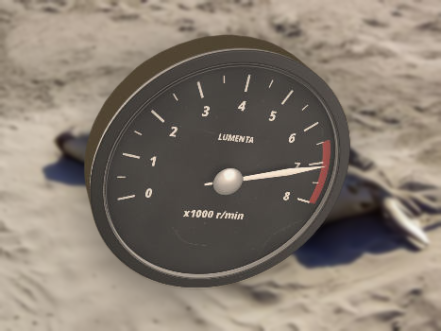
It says 7000 rpm
